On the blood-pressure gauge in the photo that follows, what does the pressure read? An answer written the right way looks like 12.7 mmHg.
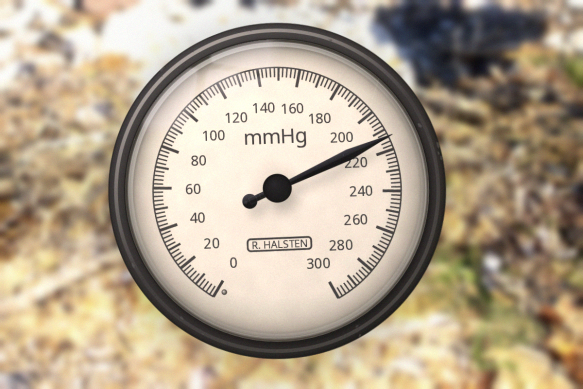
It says 214 mmHg
